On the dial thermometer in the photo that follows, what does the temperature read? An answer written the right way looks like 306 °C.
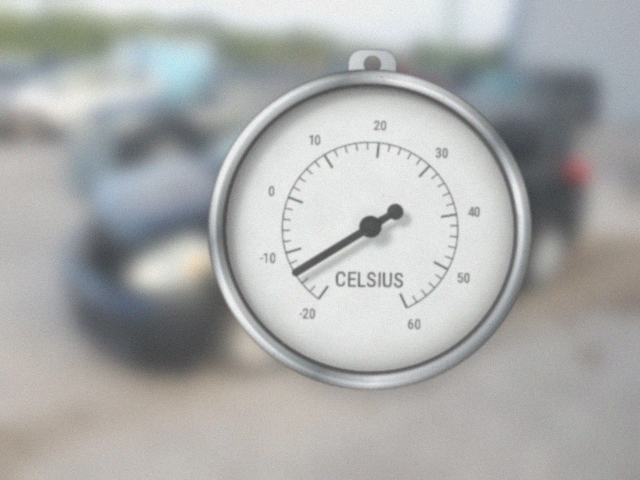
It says -14 °C
